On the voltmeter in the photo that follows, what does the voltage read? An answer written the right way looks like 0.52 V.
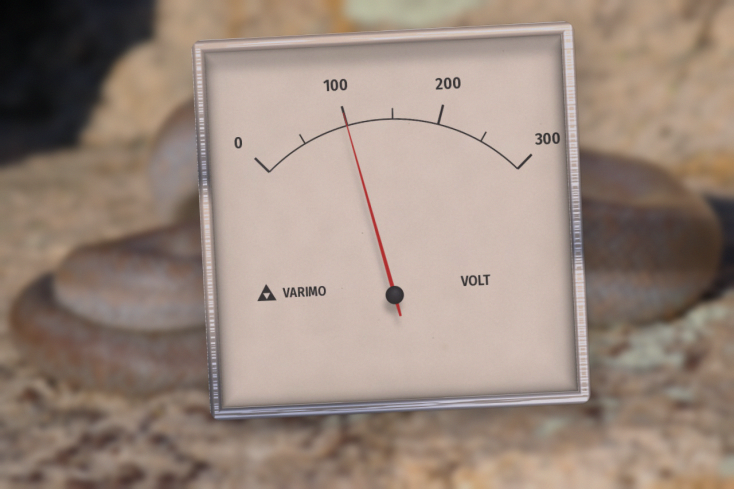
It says 100 V
